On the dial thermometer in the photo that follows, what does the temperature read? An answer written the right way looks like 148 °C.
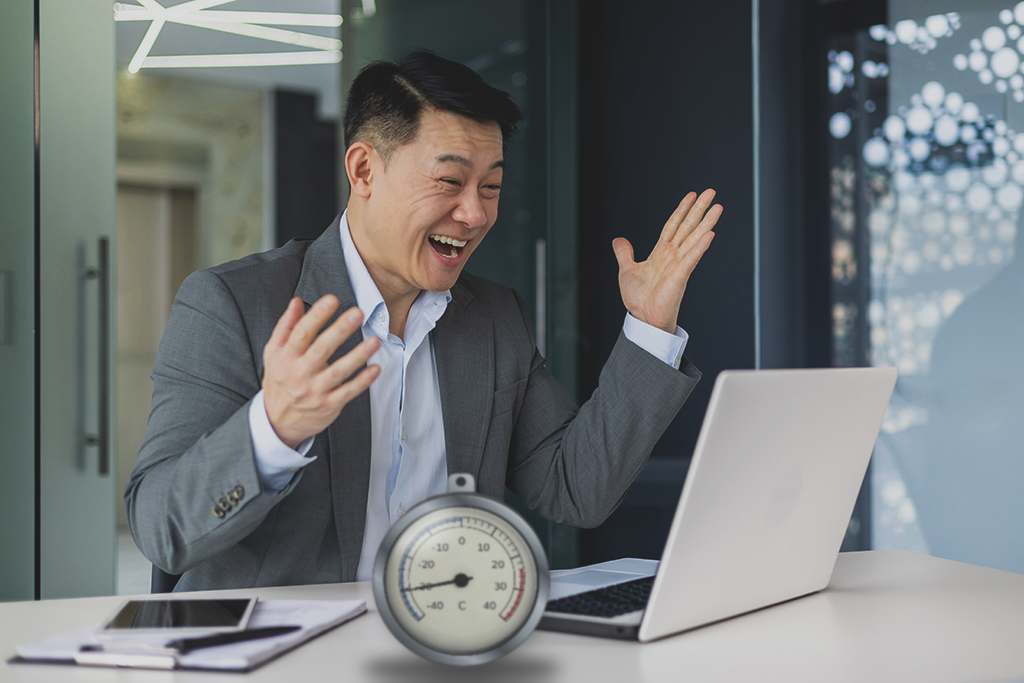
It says -30 °C
